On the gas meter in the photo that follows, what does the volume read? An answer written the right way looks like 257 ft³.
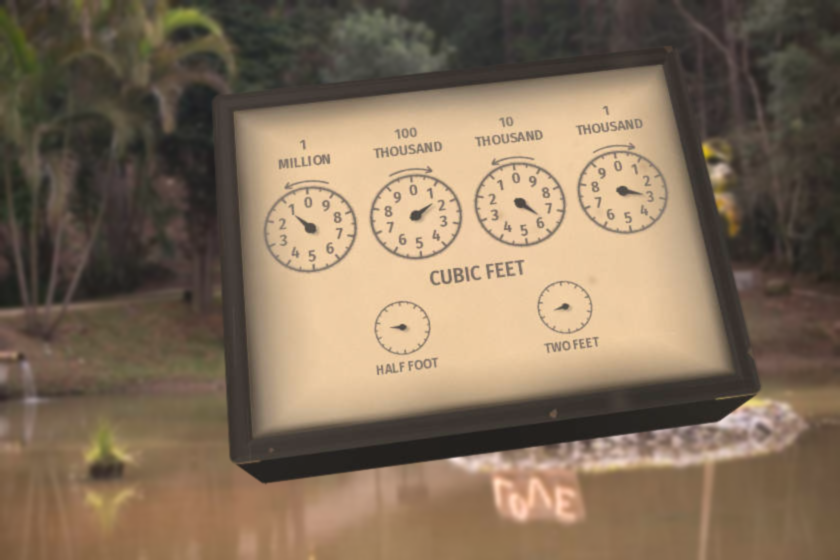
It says 116300 ft³
